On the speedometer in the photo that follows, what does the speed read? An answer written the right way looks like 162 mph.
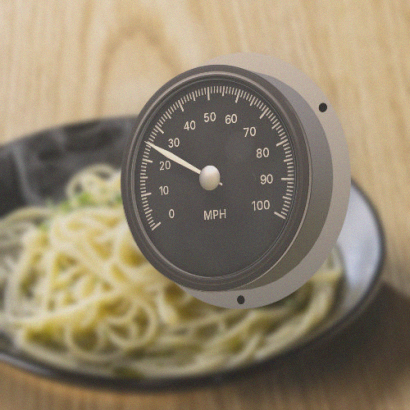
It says 25 mph
